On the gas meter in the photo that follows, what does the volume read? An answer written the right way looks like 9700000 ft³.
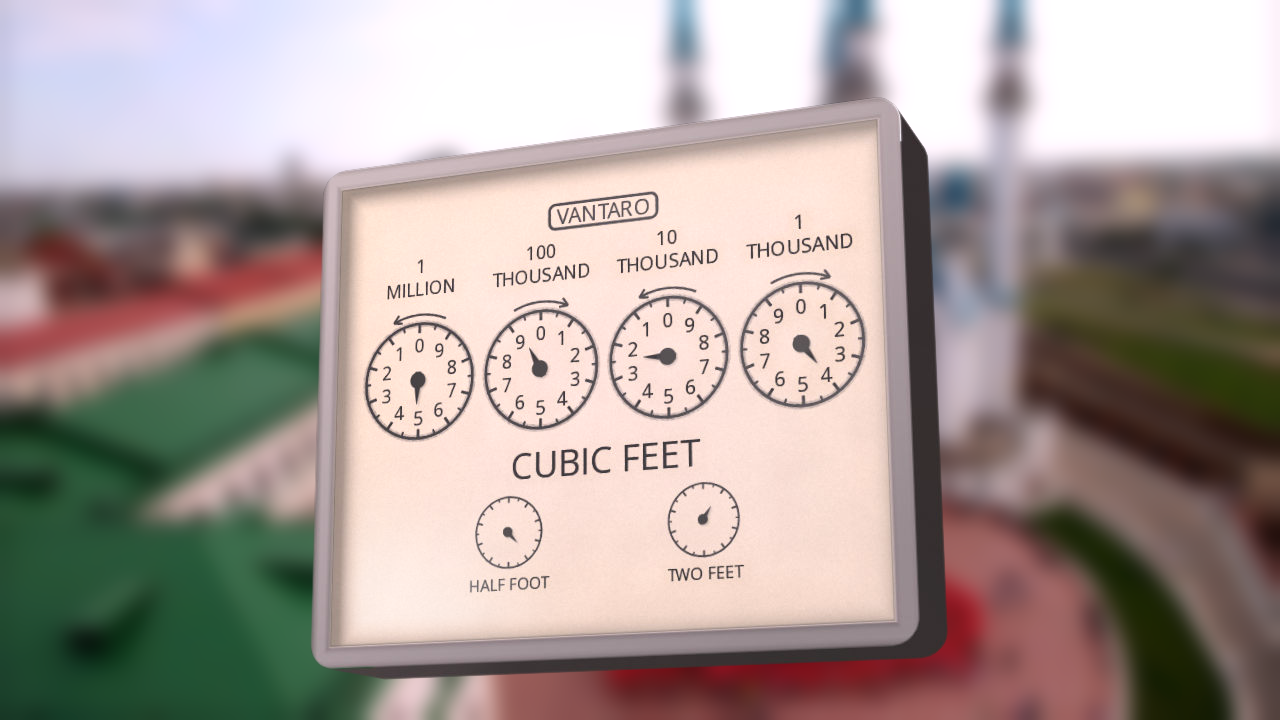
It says 492400 ft³
